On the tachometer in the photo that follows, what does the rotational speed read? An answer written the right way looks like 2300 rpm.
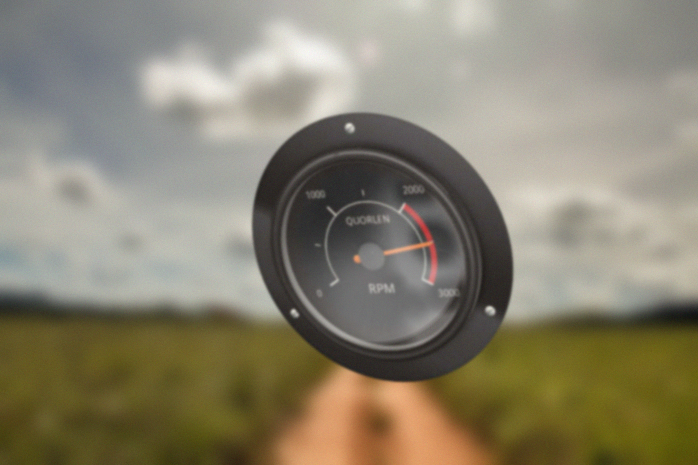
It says 2500 rpm
